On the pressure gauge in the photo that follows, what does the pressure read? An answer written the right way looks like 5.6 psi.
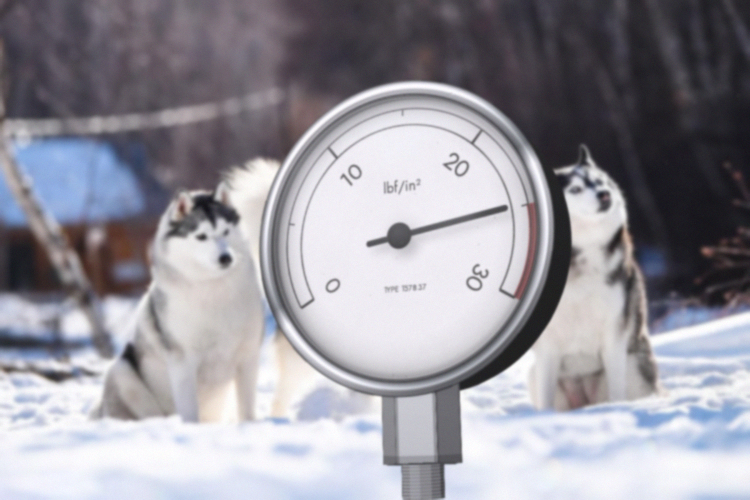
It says 25 psi
